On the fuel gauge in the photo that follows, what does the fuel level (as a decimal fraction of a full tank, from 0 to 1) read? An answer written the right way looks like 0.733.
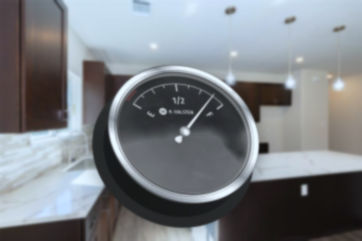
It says 0.875
